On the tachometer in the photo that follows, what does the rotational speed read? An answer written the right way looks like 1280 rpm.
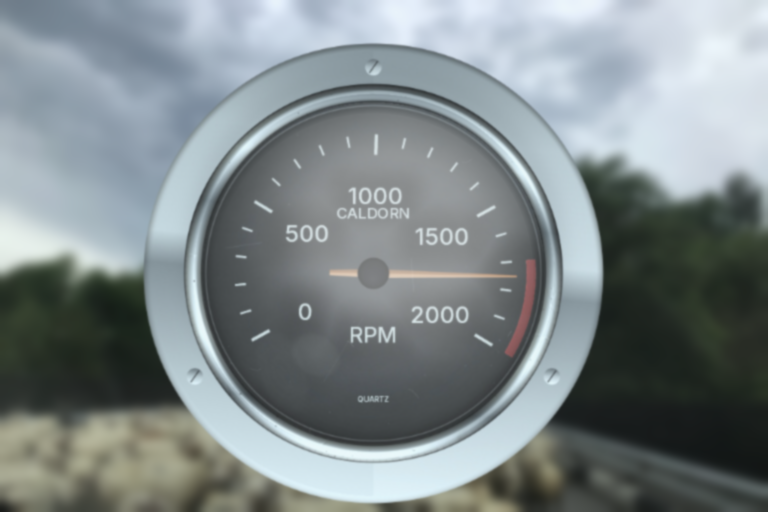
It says 1750 rpm
